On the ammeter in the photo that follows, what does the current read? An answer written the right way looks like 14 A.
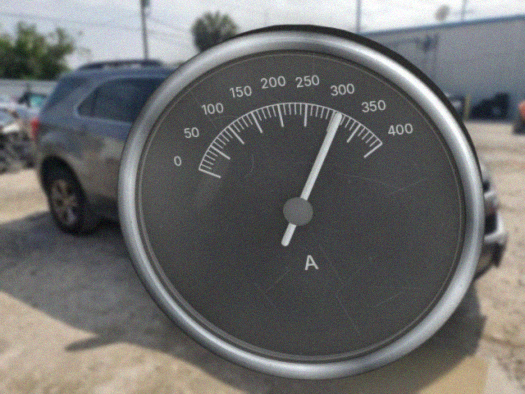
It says 310 A
